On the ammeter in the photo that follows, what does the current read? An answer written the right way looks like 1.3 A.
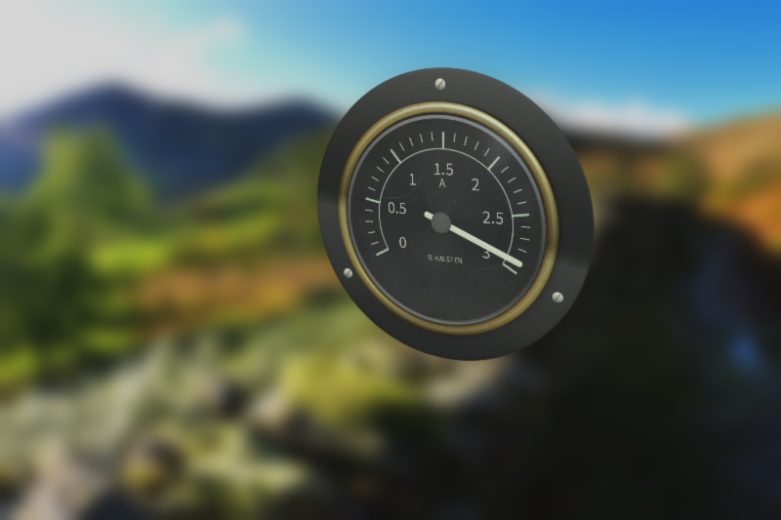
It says 2.9 A
